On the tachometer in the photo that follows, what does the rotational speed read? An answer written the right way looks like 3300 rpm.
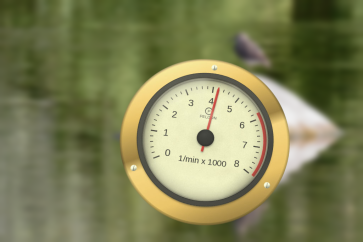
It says 4200 rpm
